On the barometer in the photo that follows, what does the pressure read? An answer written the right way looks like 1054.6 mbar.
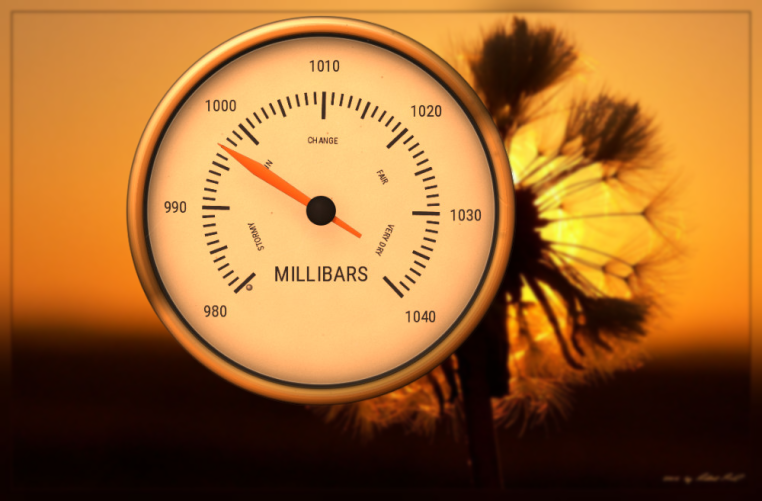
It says 997 mbar
